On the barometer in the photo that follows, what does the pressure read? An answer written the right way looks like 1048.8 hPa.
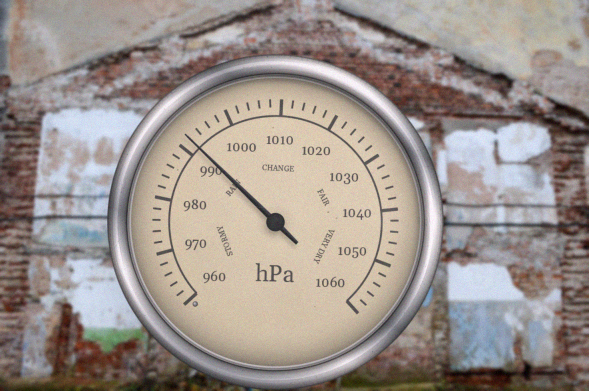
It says 992 hPa
